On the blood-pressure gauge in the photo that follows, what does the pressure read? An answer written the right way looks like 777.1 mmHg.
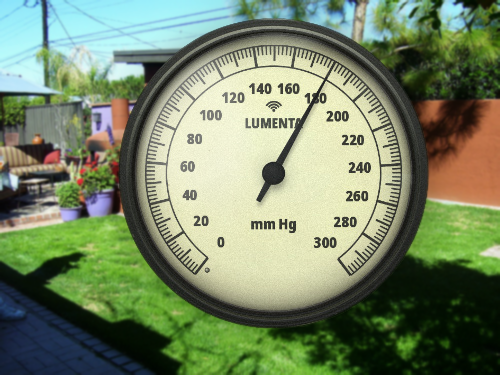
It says 180 mmHg
